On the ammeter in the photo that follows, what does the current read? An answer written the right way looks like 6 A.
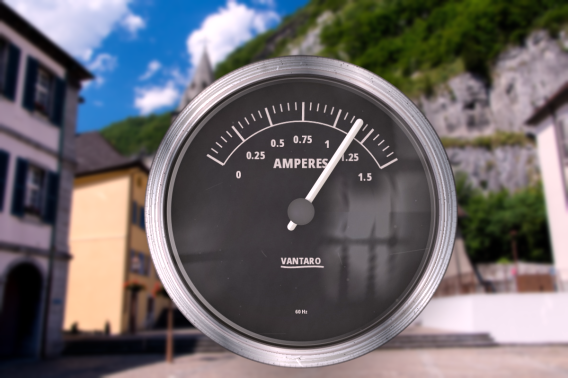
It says 1.15 A
